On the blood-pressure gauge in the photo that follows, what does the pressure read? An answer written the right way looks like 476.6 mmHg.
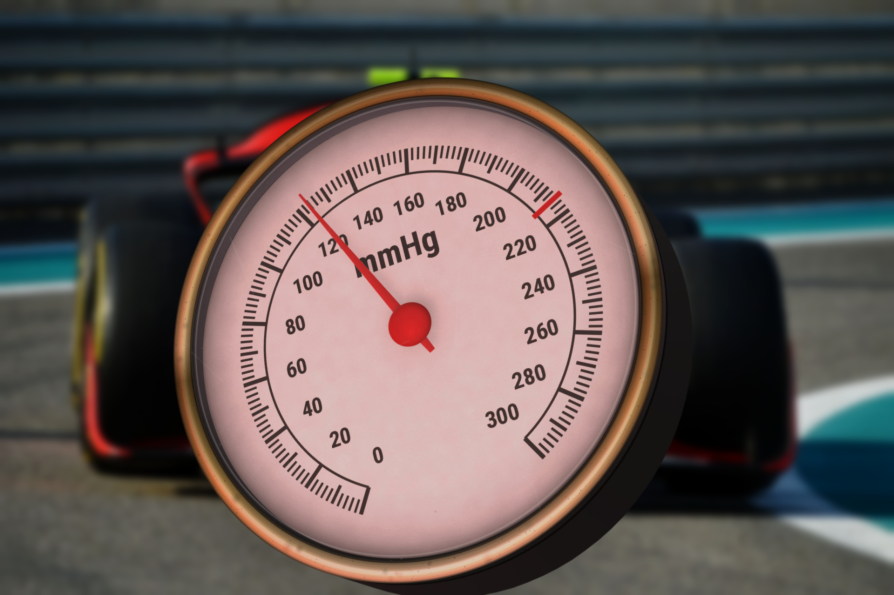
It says 124 mmHg
